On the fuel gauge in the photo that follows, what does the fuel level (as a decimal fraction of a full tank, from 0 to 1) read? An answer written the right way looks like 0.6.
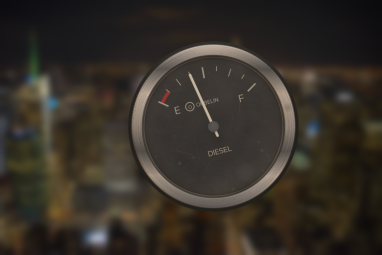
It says 0.375
